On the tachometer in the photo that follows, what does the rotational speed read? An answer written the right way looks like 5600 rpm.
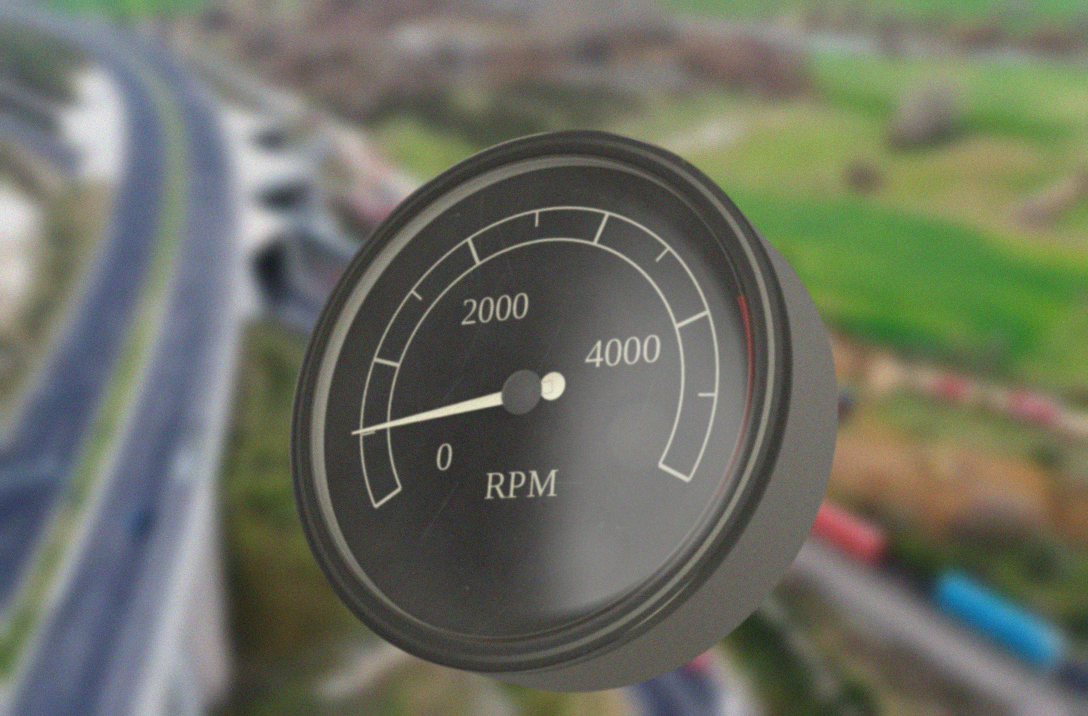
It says 500 rpm
